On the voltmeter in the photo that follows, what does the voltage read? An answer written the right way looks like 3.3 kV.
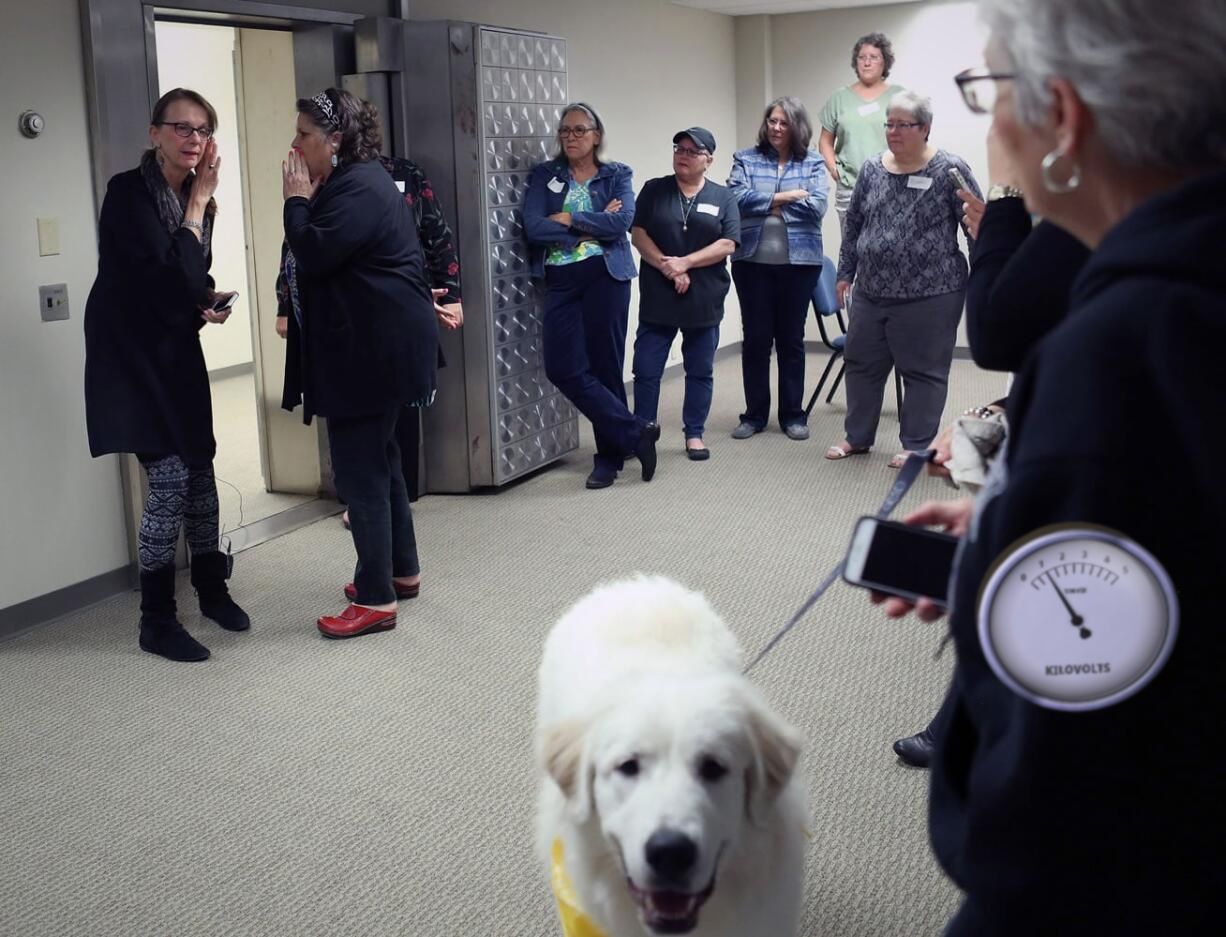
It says 1 kV
